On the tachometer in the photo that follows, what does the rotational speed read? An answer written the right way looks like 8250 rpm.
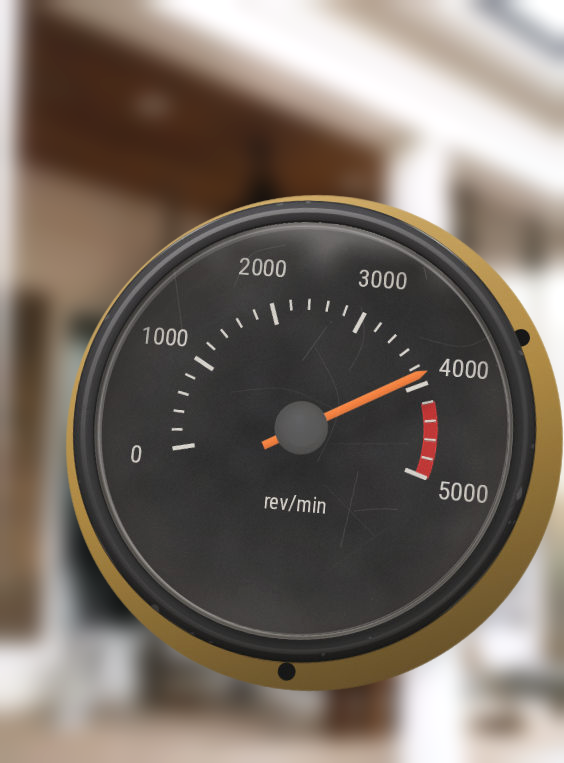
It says 3900 rpm
